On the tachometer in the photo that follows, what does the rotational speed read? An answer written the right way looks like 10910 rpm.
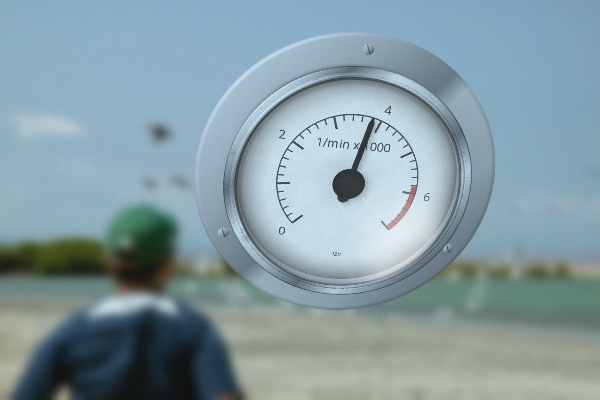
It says 3800 rpm
